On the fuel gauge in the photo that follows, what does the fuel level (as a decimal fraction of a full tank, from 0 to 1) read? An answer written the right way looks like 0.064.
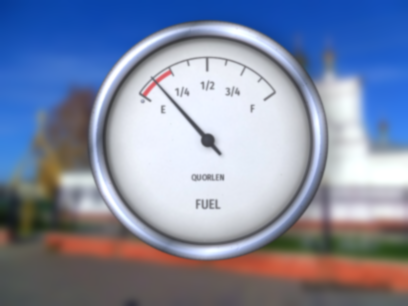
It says 0.125
